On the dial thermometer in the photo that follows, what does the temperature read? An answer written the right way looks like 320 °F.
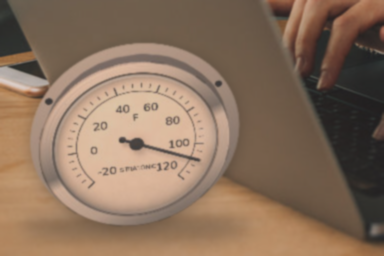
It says 108 °F
